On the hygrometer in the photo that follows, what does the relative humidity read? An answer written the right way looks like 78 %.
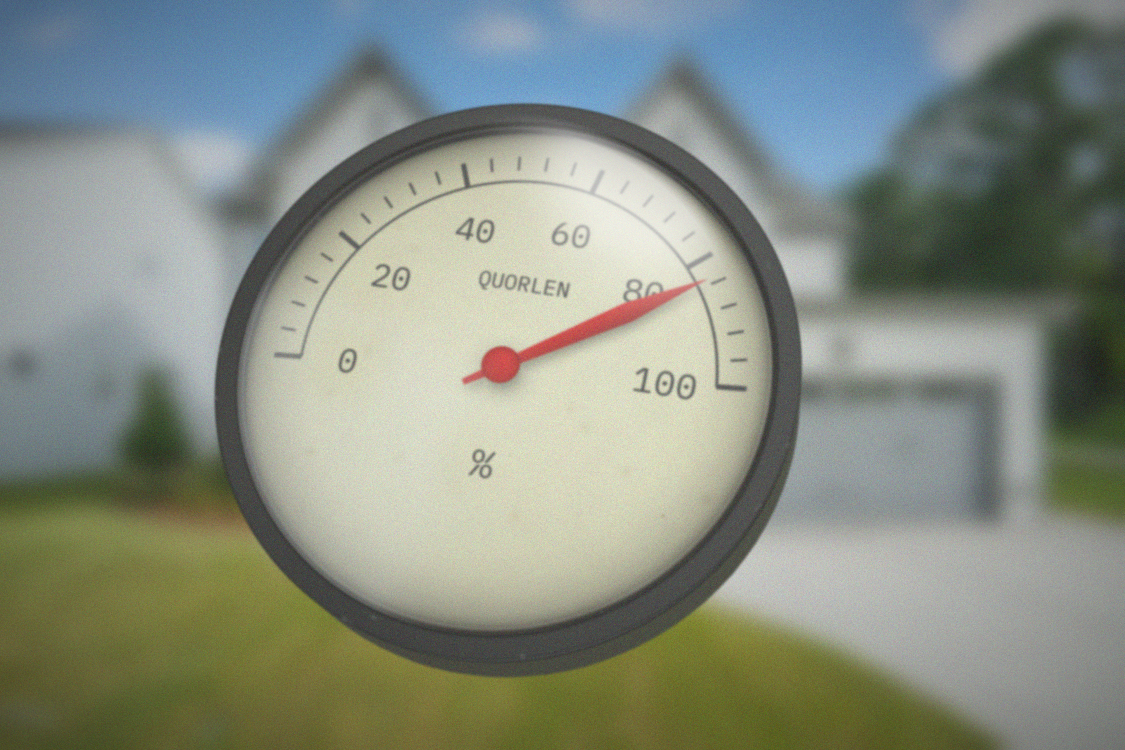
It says 84 %
